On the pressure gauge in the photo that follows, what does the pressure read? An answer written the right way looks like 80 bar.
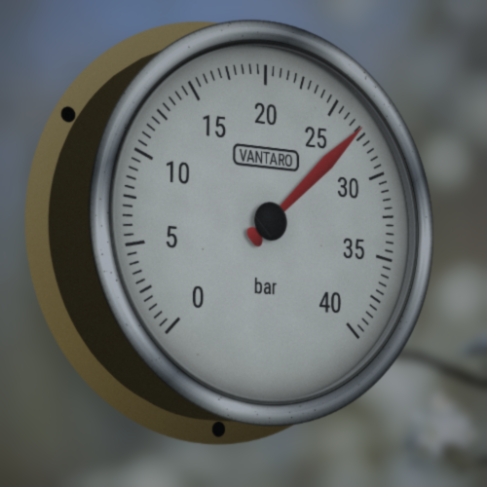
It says 27 bar
